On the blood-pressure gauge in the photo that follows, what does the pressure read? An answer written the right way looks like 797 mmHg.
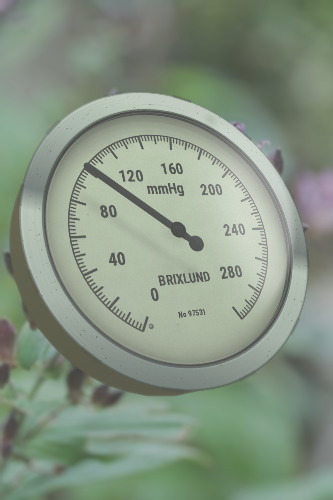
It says 100 mmHg
